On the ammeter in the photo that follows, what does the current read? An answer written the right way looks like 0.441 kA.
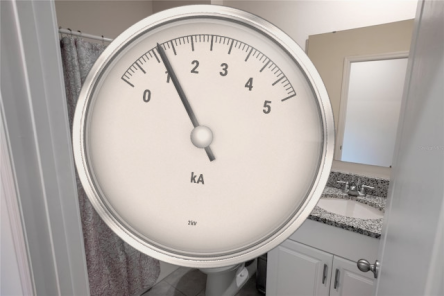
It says 1.2 kA
